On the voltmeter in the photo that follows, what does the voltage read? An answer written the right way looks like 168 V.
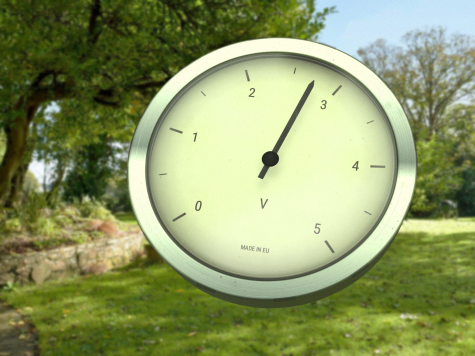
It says 2.75 V
